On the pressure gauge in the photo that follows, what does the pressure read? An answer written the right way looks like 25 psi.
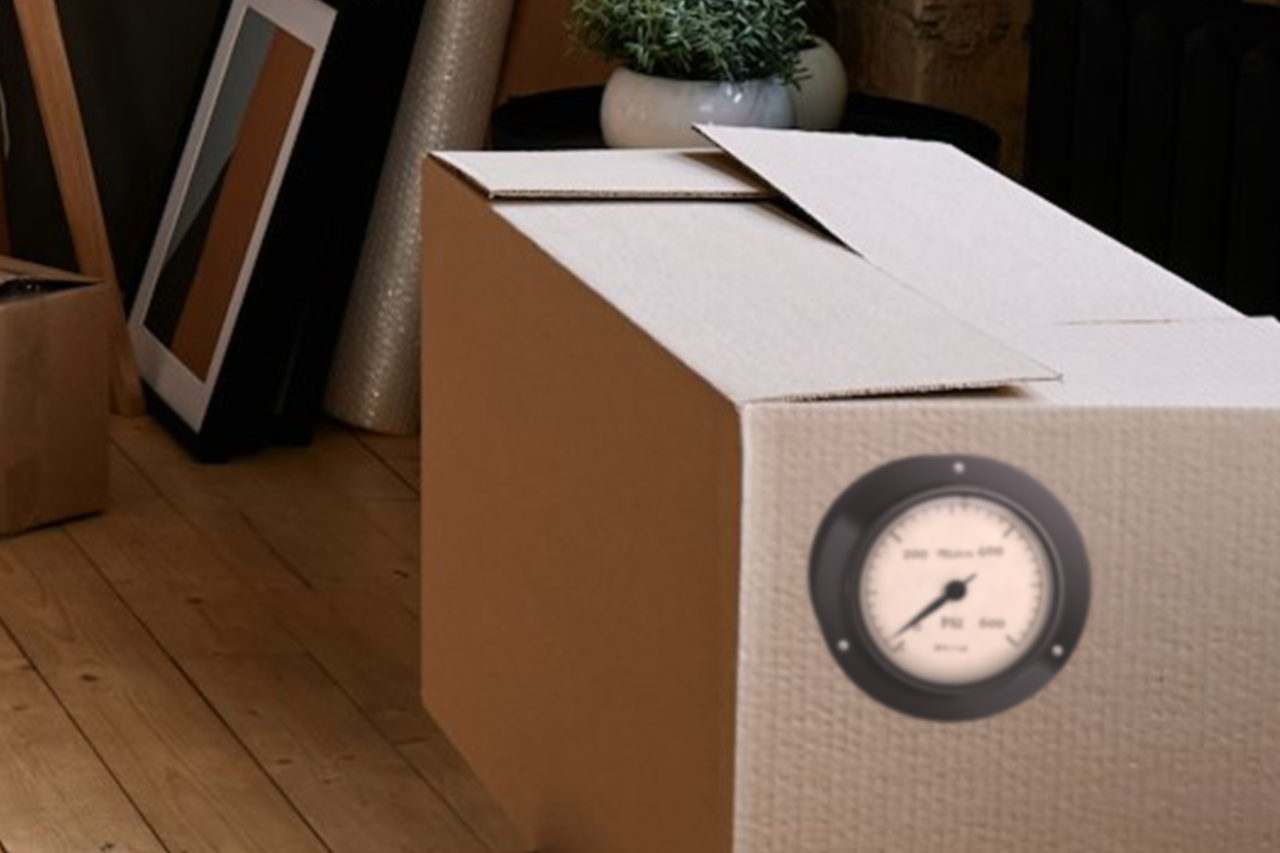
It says 20 psi
